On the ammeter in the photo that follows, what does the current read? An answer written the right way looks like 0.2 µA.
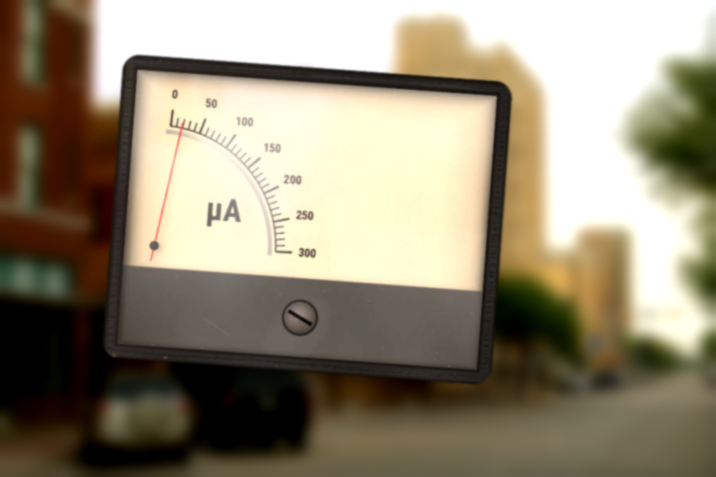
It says 20 µA
